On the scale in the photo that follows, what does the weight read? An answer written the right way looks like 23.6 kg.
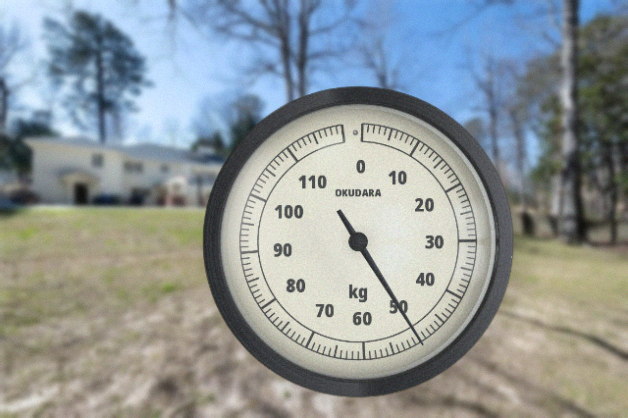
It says 50 kg
